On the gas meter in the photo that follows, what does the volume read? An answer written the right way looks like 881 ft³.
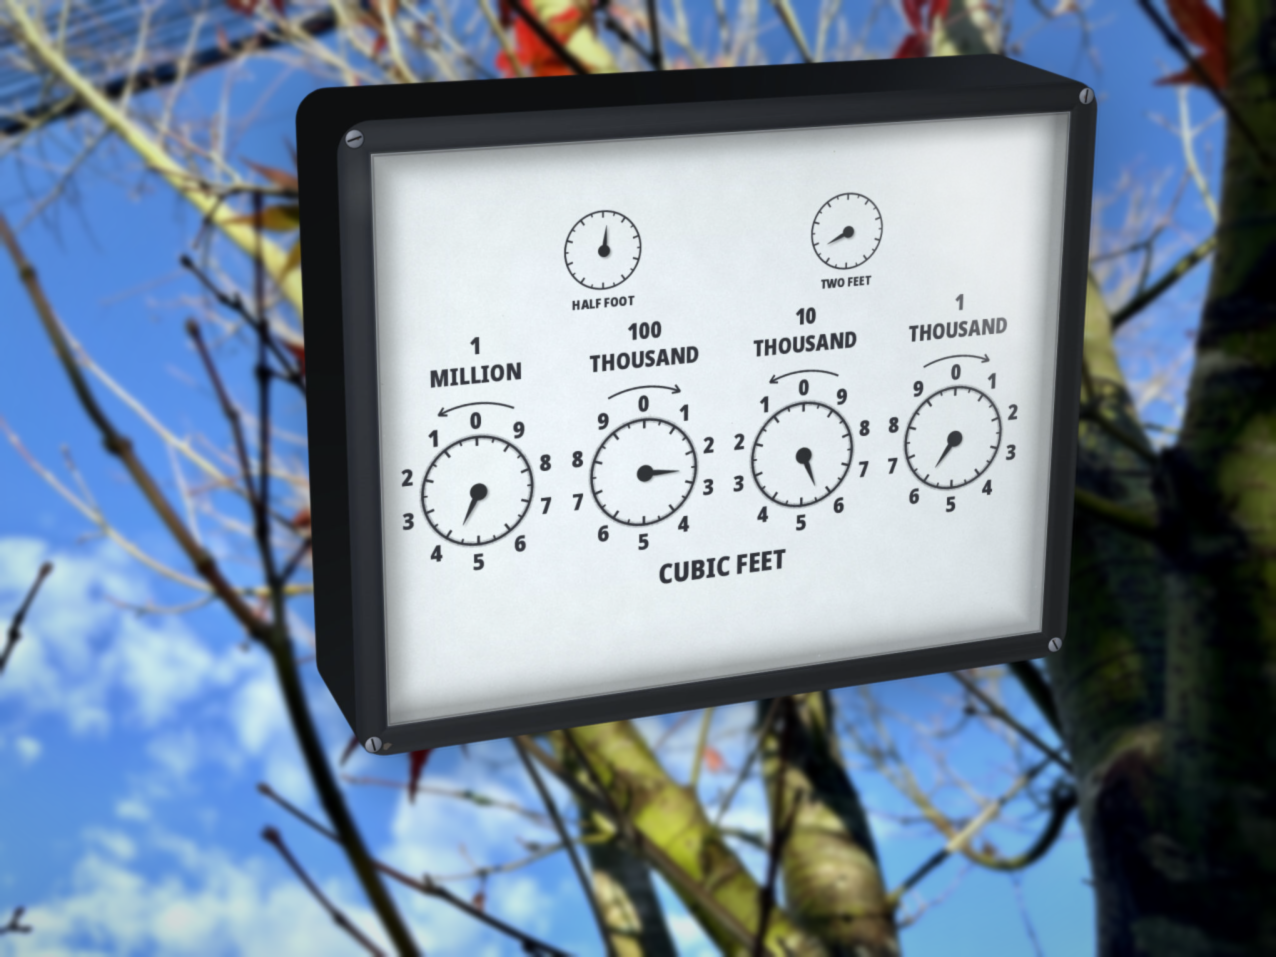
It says 425600 ft³
